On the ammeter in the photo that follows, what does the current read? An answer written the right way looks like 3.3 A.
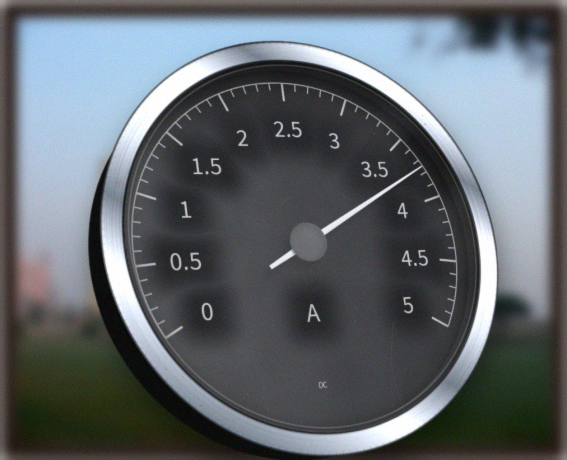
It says 3.75 A
